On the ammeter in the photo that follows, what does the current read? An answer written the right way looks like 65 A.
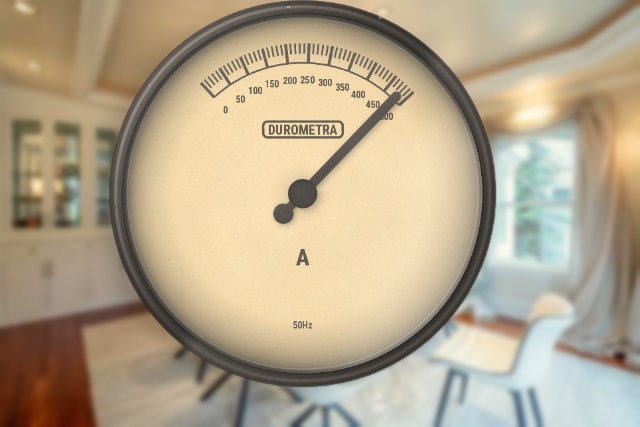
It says 480 A
